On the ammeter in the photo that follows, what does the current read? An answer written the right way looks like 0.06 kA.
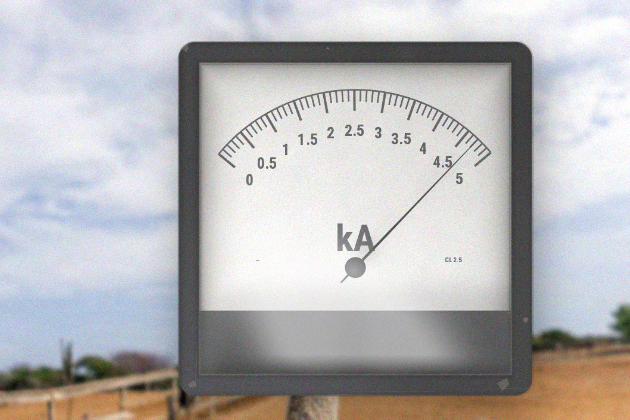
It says 4.7 kA
